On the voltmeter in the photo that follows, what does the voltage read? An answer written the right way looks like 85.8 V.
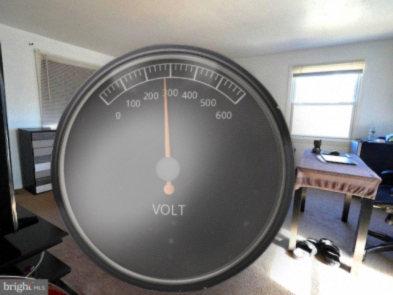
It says 280 V
